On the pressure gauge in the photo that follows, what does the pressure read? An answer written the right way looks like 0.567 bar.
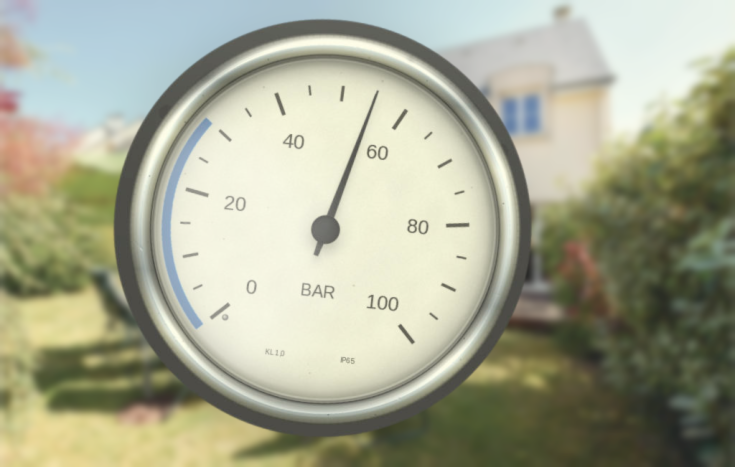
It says 55 bar
